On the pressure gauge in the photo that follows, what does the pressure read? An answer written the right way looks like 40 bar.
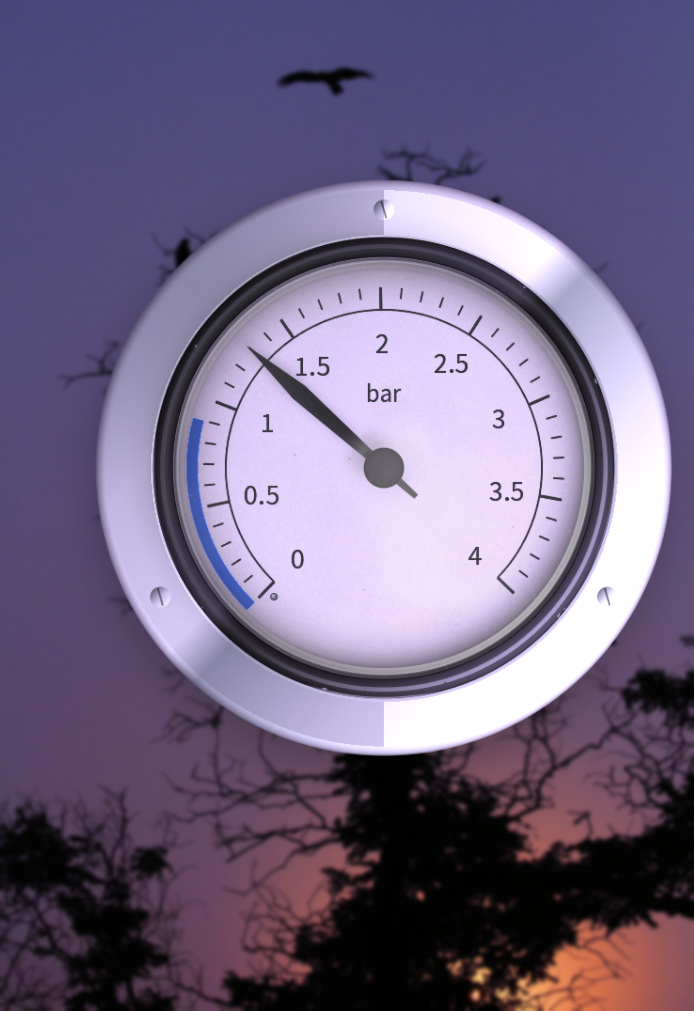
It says 1.3 bar
